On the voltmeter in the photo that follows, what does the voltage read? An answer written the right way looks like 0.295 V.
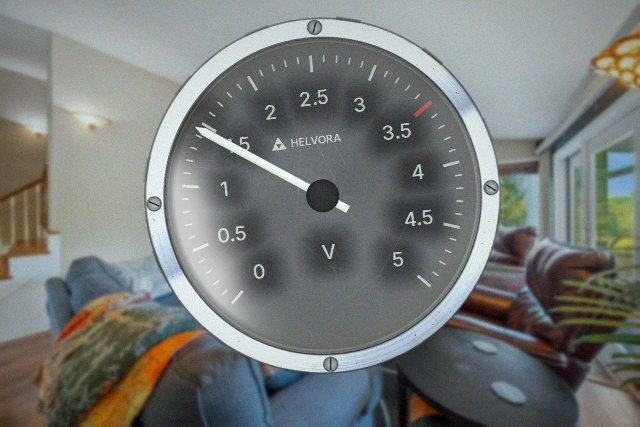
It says 1.45 V
